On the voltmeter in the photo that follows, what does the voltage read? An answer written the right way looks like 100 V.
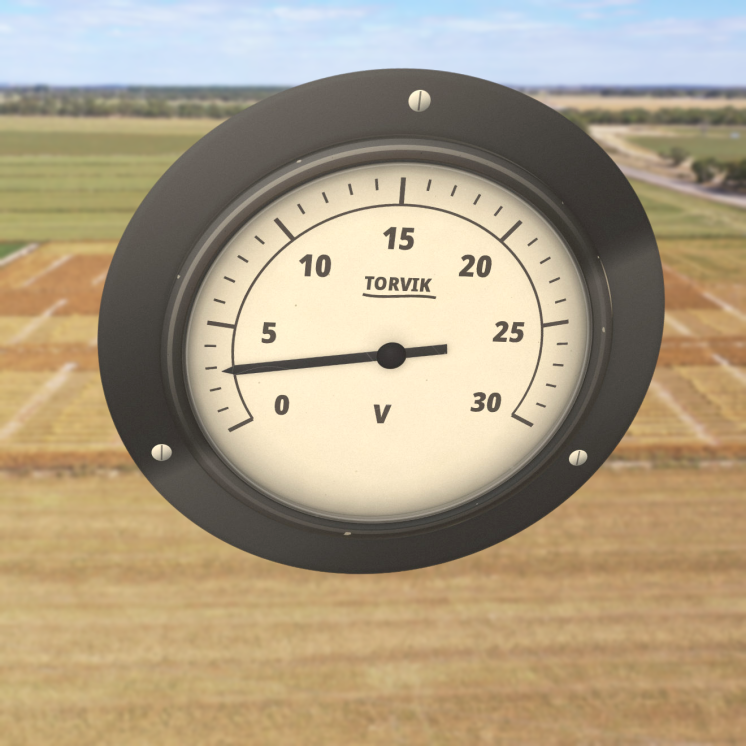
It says 3 V
